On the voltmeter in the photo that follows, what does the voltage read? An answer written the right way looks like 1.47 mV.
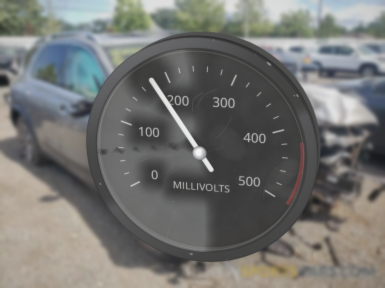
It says 180 mV
